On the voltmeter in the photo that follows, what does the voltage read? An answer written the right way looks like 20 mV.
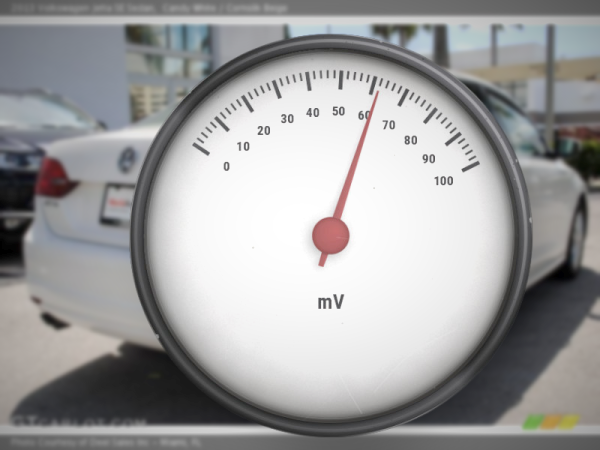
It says 62 mV
